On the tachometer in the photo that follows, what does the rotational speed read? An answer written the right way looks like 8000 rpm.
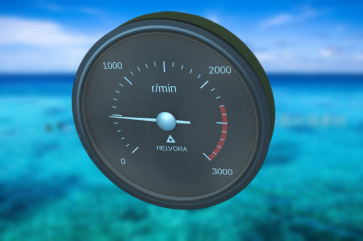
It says 500 rpm
